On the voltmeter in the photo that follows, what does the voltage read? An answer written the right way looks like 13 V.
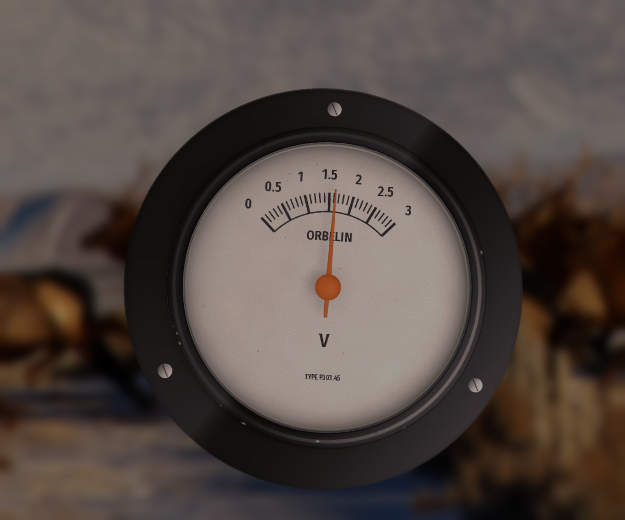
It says 1.6 V
